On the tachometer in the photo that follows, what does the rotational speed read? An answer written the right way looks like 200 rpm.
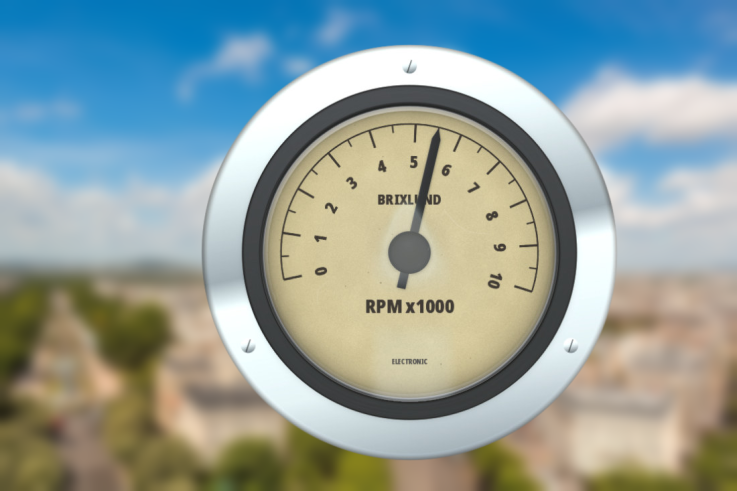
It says 5500 rpm
